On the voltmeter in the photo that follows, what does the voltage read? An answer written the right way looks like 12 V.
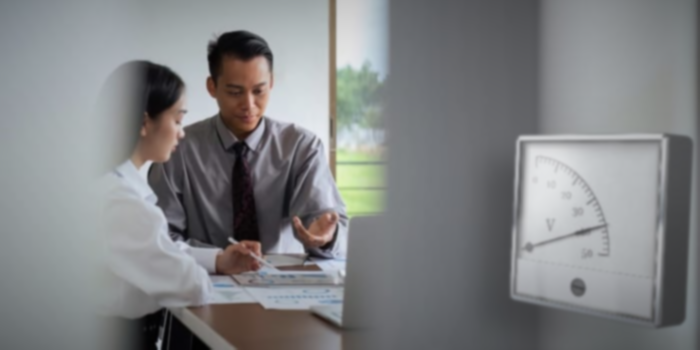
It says 40 V
